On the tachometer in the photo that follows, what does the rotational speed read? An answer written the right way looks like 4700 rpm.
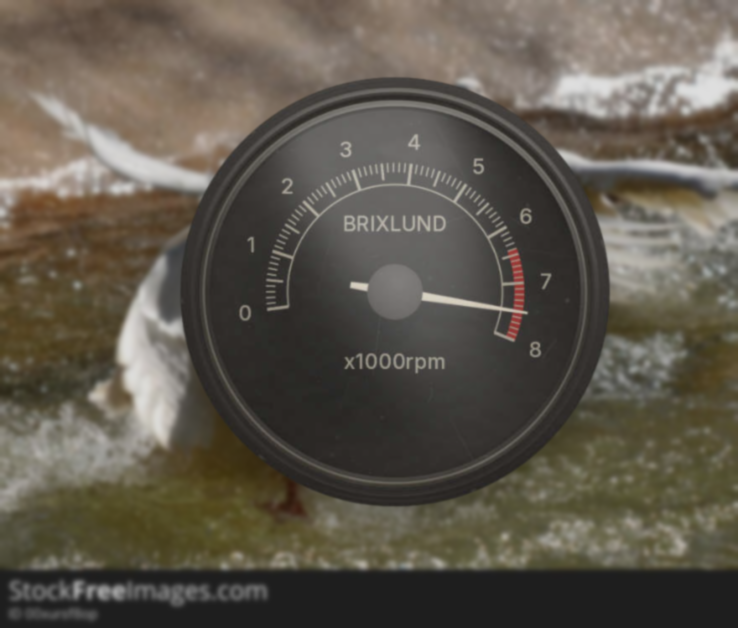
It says 7500 rpm
